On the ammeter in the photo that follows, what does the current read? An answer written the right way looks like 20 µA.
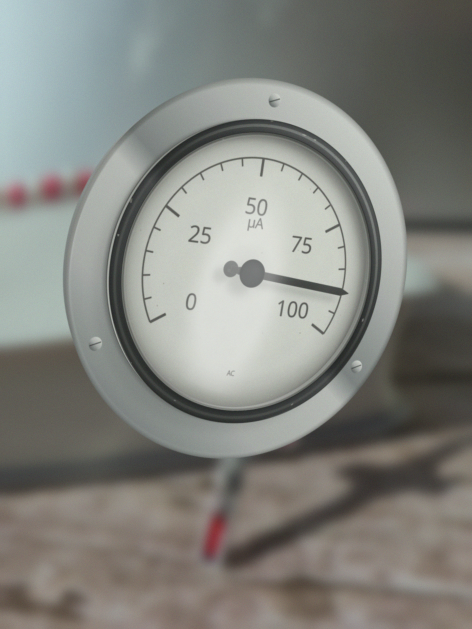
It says 90 µA
